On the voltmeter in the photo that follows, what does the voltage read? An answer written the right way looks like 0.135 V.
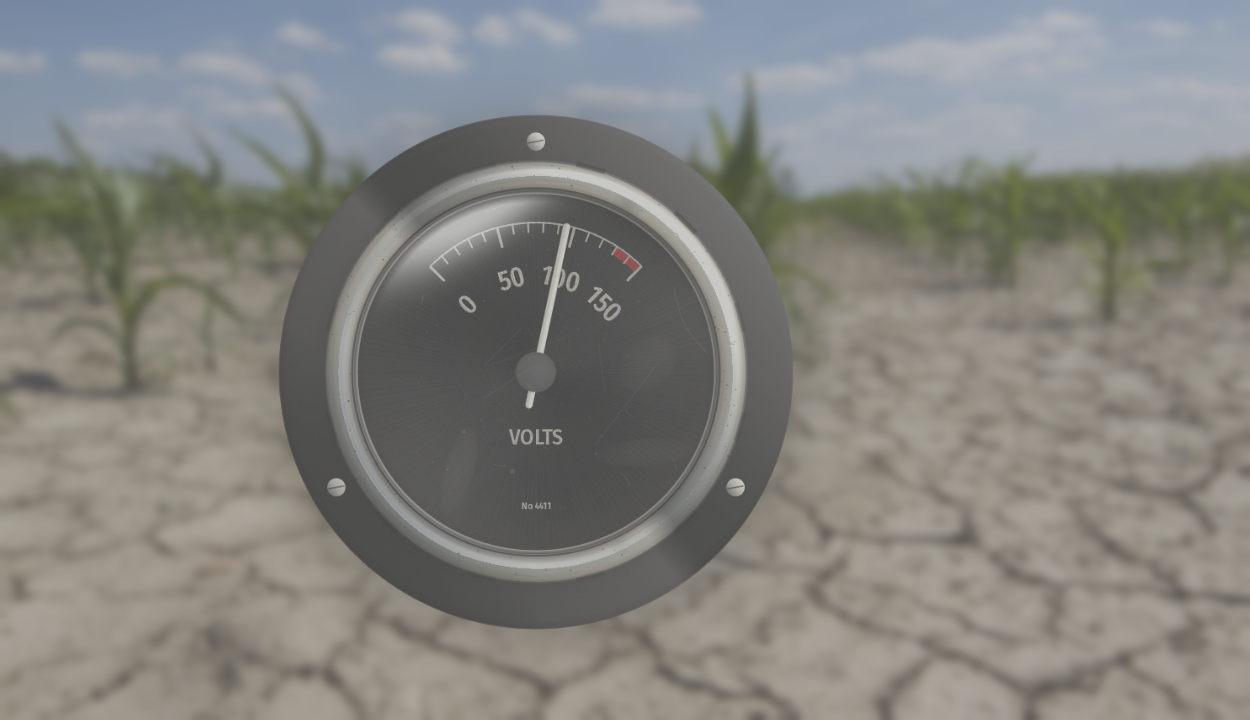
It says 95 V
